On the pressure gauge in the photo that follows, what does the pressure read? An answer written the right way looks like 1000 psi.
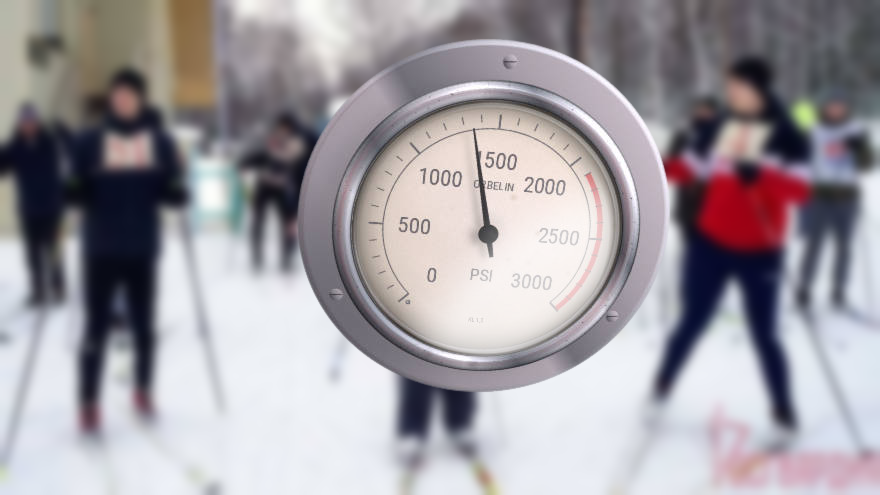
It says 1350 psi
